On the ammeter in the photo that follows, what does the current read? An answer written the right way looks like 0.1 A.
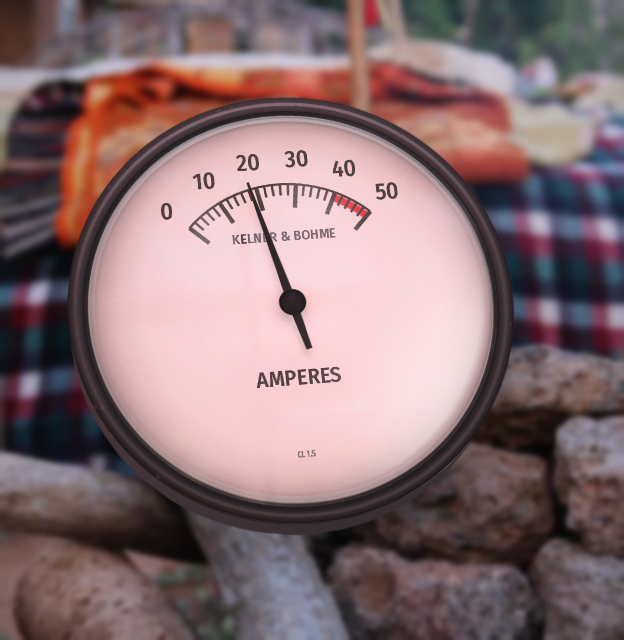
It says 18 A
